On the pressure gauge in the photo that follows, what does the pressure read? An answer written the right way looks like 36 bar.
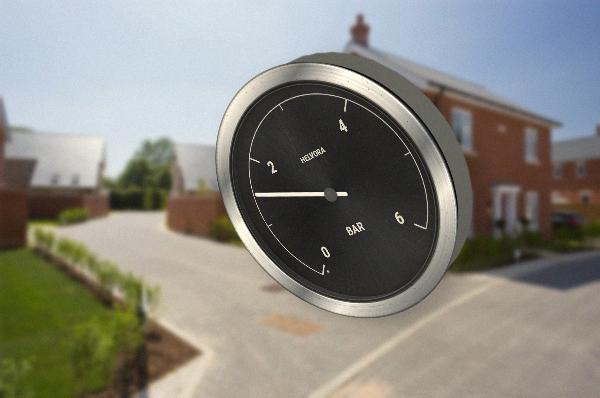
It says 1.5 bar
